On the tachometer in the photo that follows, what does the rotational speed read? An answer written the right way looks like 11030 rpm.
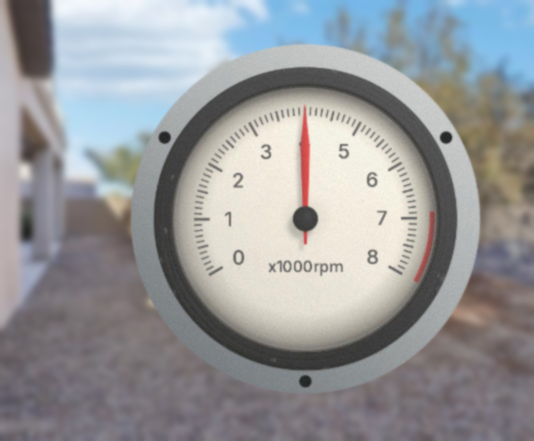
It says 4000 rpm
